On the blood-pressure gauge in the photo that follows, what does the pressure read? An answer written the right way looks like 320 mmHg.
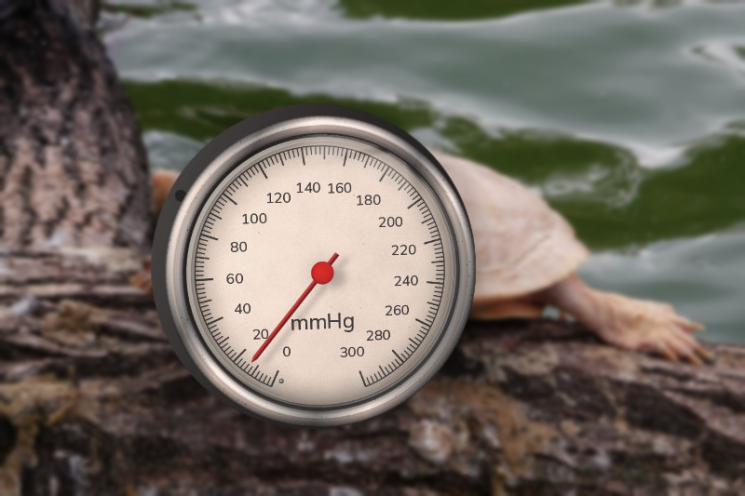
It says 14 mmHg
